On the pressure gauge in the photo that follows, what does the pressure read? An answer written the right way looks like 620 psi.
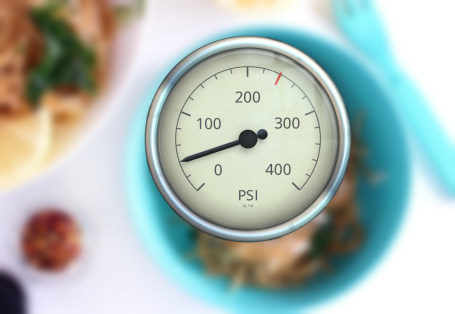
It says 40 psi
